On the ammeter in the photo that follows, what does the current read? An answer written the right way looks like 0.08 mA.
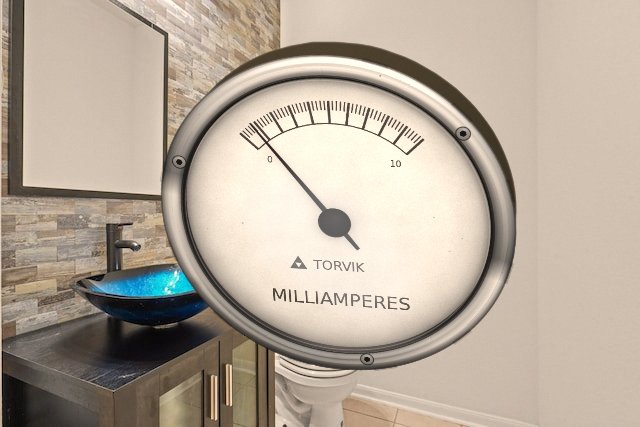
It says 1 mA
